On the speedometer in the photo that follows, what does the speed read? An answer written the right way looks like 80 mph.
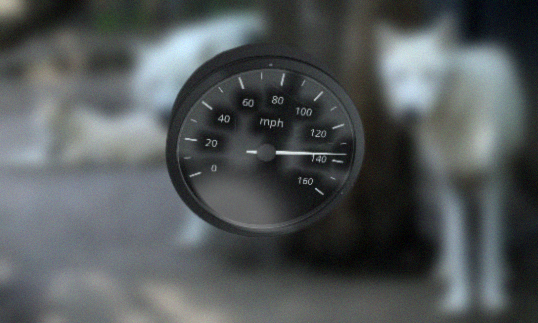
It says 135 mph
